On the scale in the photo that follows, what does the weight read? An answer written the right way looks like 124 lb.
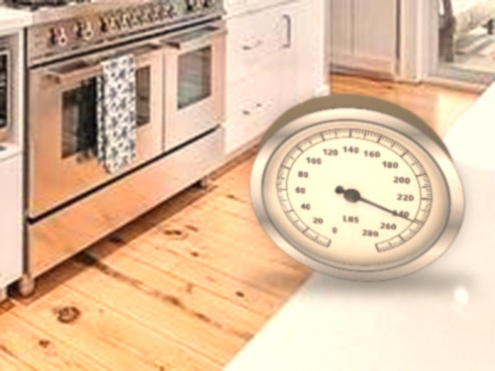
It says 240 lb
